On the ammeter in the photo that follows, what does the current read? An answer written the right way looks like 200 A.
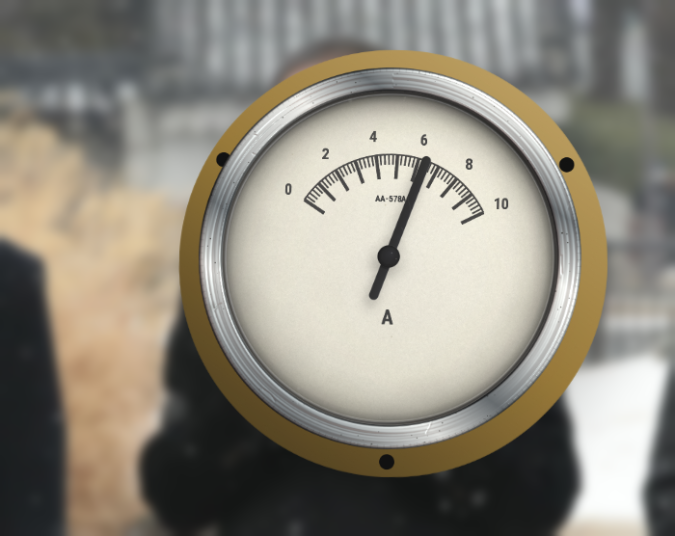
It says 6.4 A
